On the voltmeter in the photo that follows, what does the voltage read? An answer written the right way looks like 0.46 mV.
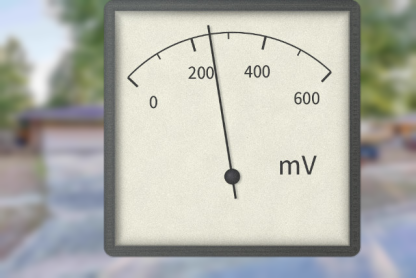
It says 250 mV
